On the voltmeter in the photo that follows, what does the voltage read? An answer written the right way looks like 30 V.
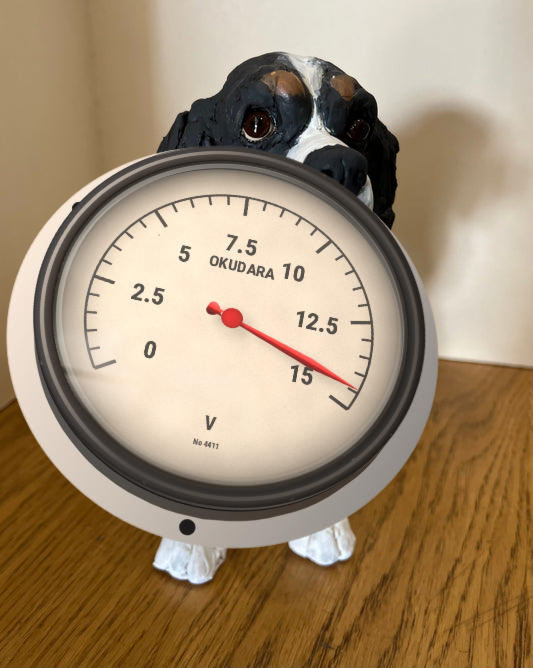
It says 14.5 V
